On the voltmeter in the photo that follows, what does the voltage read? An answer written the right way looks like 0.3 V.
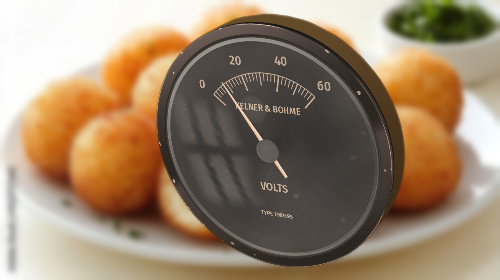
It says 10 V
